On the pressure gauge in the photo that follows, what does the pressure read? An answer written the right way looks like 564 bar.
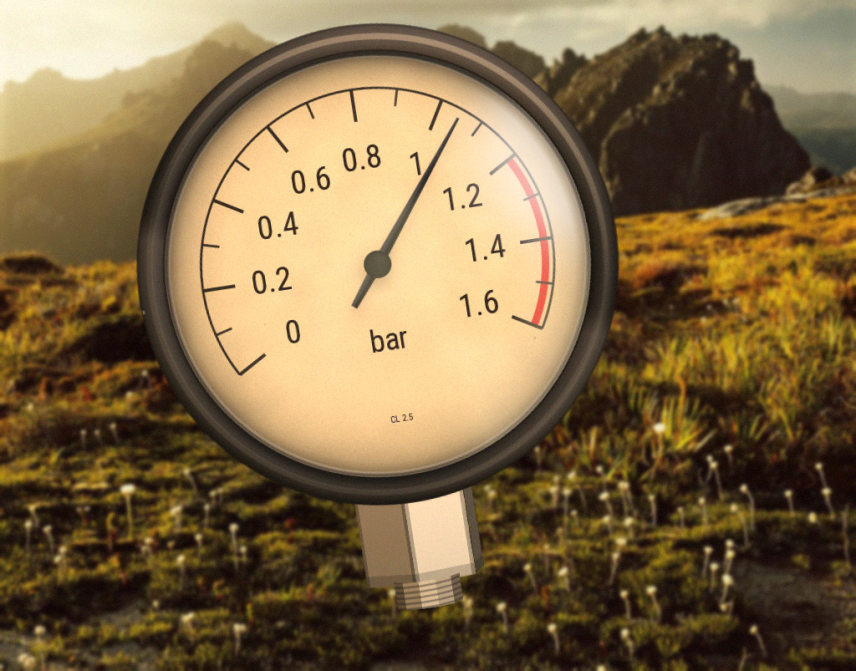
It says 1.05 bar
